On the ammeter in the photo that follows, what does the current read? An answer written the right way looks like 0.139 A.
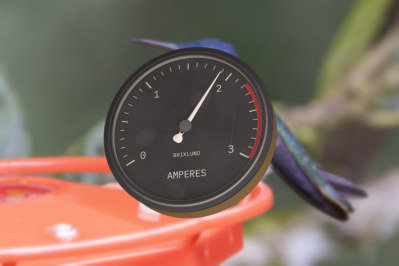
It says 1.9 A
